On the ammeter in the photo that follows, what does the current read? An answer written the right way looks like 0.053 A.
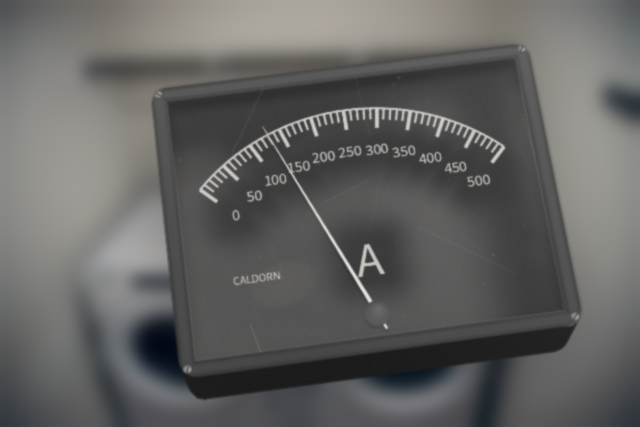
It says 130 A
